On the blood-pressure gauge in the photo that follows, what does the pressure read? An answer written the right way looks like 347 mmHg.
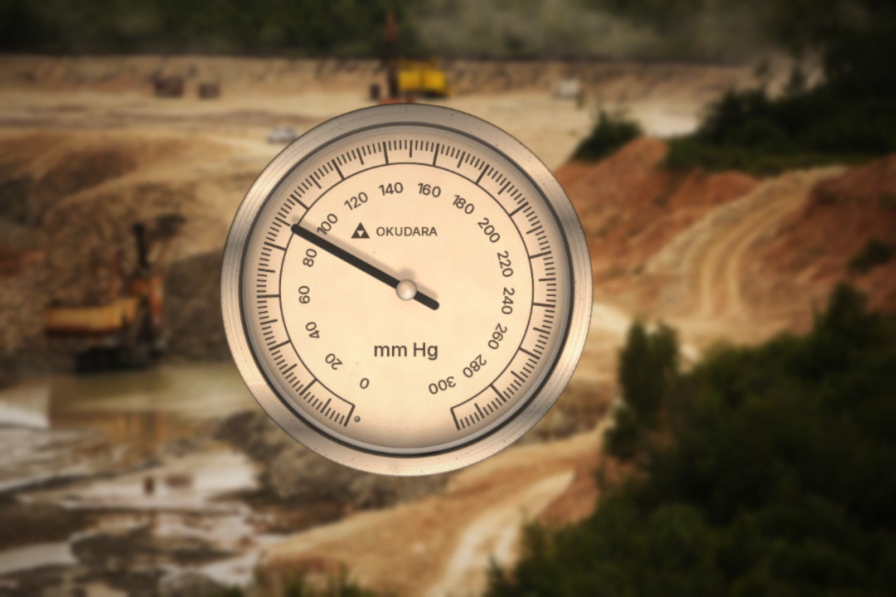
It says 90 mmHg
